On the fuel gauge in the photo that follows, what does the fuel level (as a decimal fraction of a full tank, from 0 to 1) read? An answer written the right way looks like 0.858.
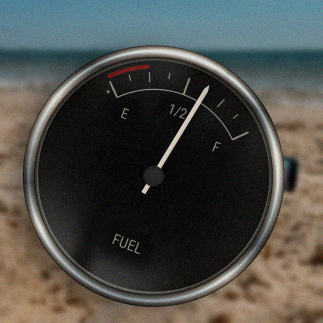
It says 0.625
